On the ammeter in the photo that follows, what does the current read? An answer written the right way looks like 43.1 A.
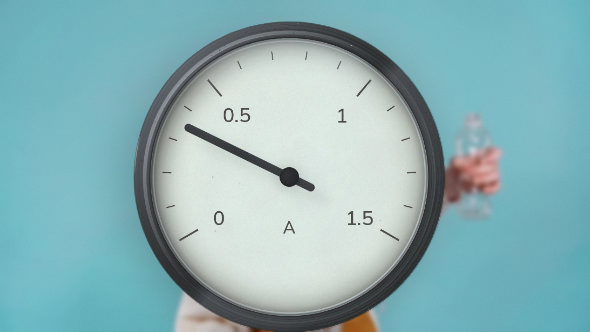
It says 0.35 A
